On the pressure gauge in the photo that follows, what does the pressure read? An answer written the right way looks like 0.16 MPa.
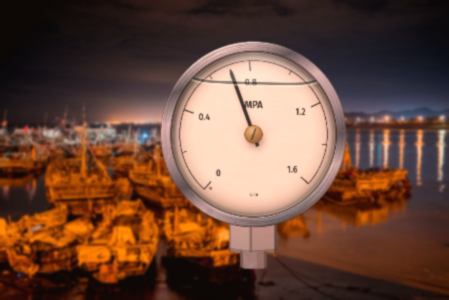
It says 0.7 MPa
